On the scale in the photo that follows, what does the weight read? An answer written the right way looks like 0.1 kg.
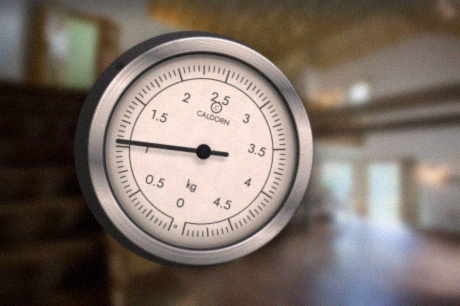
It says 1.05 kg
